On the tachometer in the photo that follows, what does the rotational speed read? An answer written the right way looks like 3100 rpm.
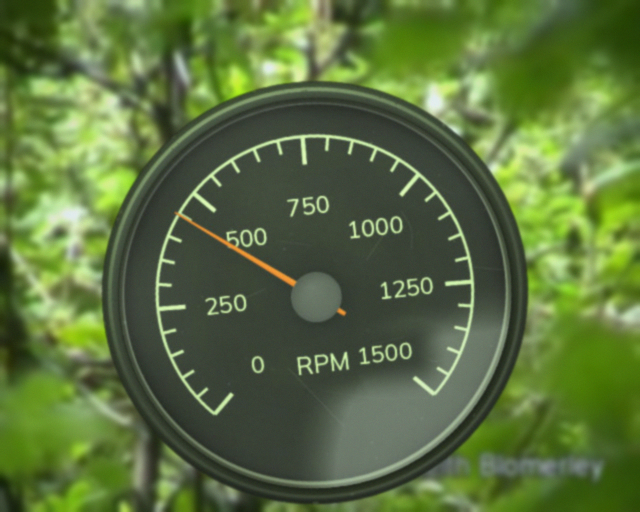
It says 450 rpm
